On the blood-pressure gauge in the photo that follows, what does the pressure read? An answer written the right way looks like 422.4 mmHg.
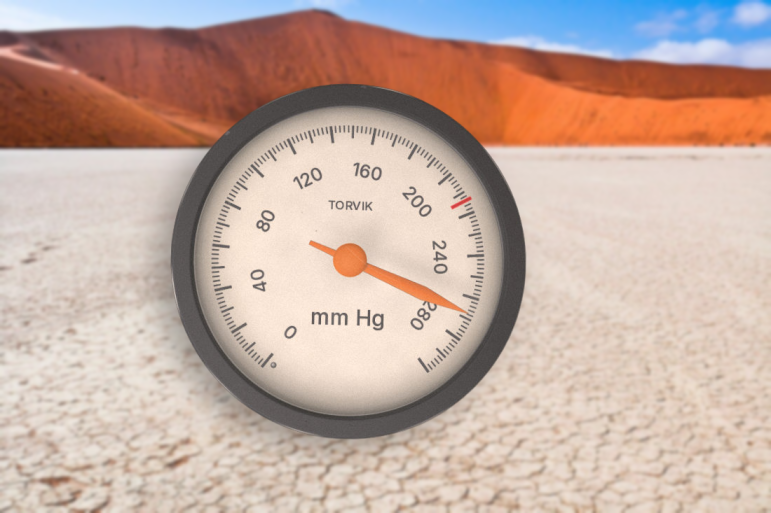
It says 268 mmHg
